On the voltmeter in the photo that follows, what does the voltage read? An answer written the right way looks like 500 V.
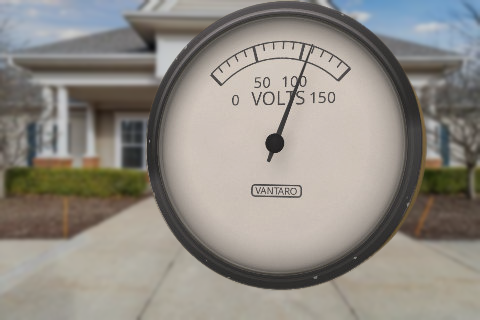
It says 110 V
